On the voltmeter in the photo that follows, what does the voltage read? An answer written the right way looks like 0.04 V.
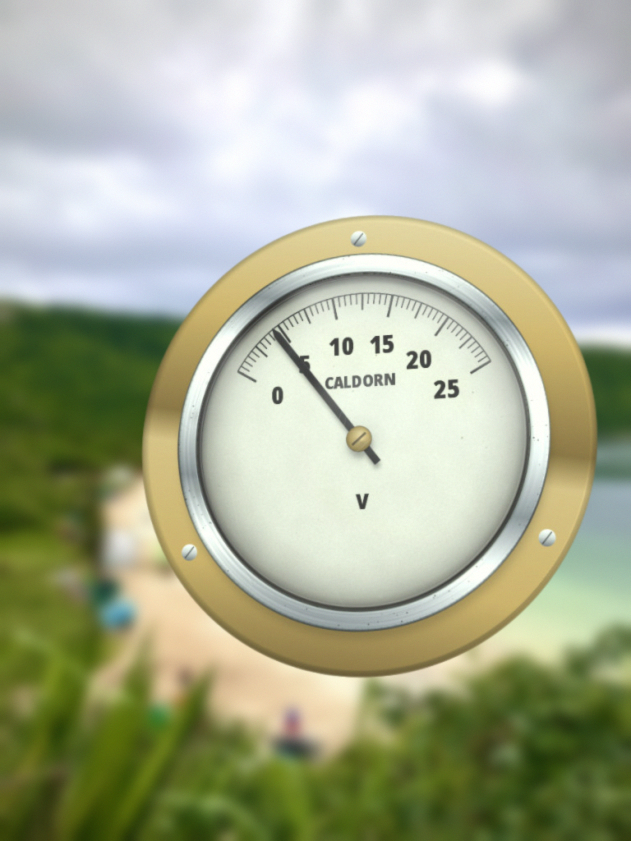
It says 4.5 V
